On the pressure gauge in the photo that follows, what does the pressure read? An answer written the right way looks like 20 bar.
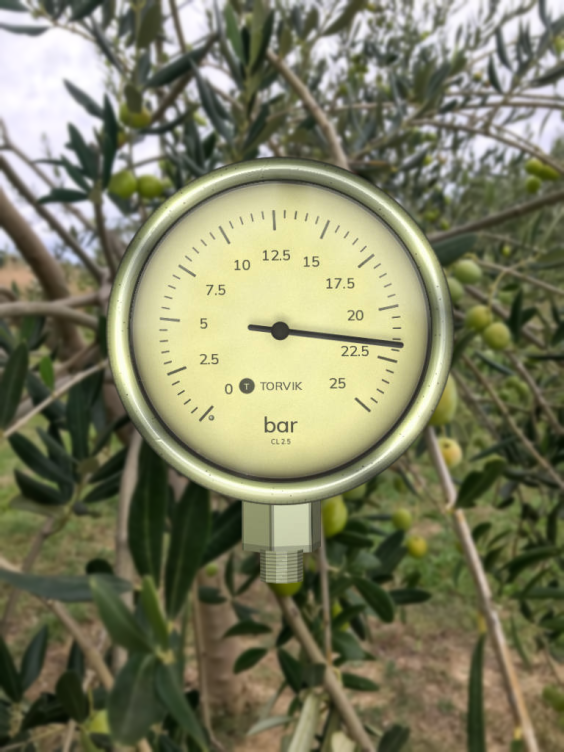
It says 21.75 bar
